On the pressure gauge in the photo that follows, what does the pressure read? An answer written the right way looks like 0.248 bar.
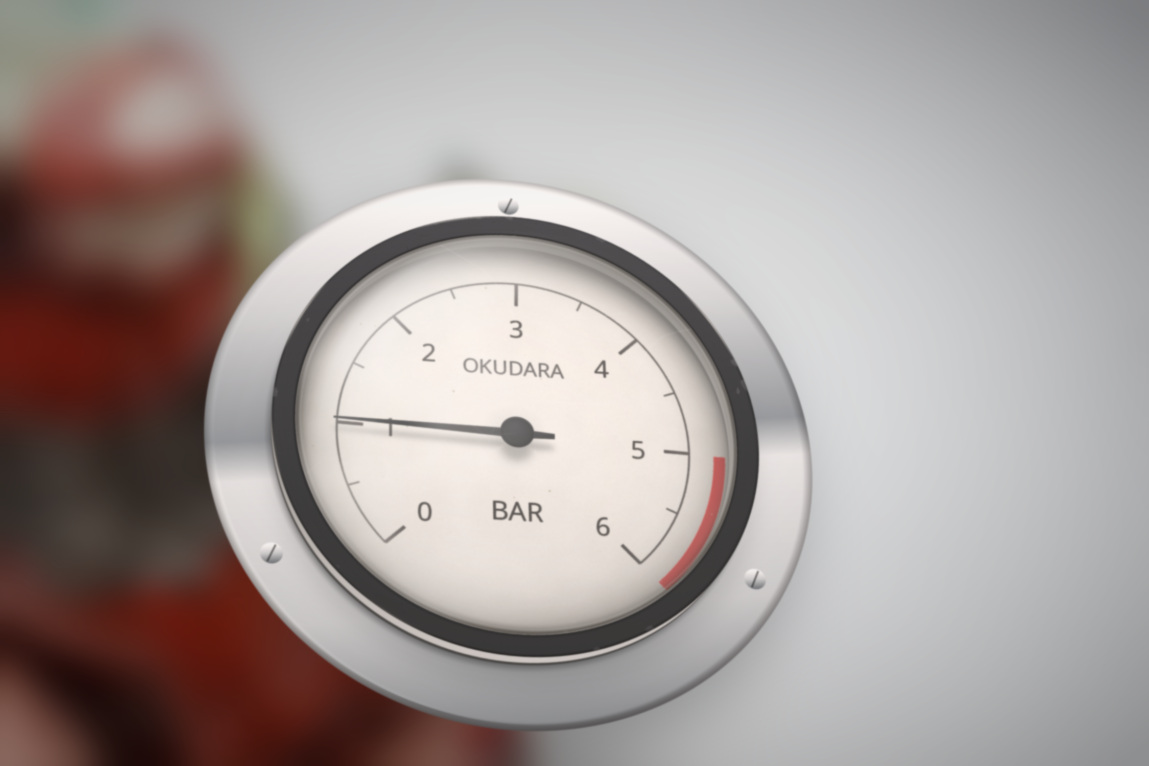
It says 1 bar
